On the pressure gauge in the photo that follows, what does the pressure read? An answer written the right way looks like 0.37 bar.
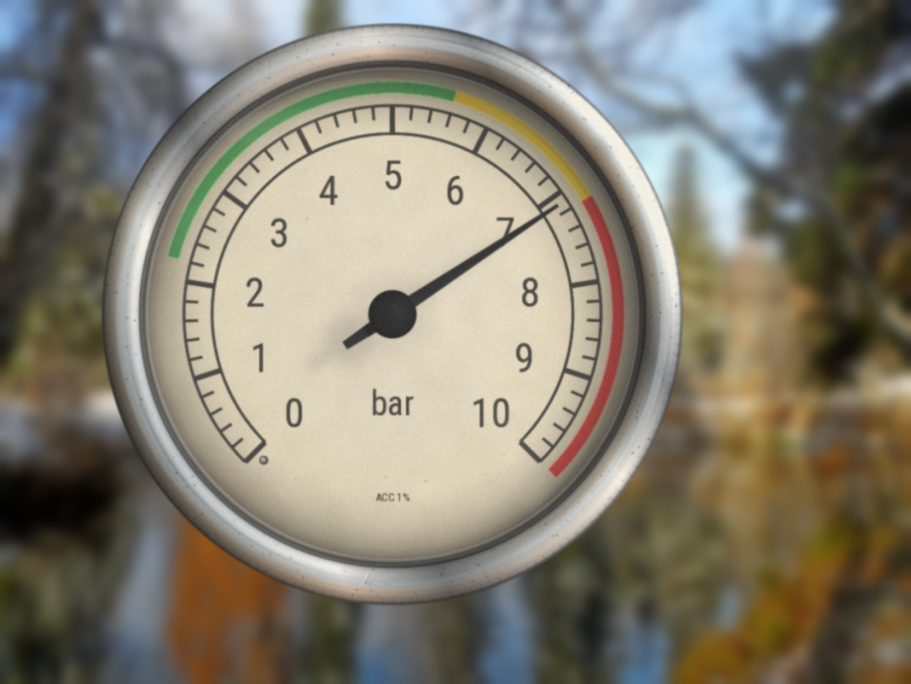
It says 7.1 bar
